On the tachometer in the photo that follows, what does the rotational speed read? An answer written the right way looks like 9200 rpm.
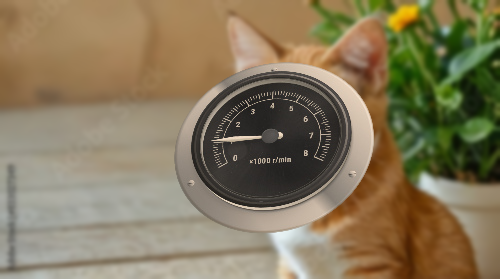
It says 1000 rpm
